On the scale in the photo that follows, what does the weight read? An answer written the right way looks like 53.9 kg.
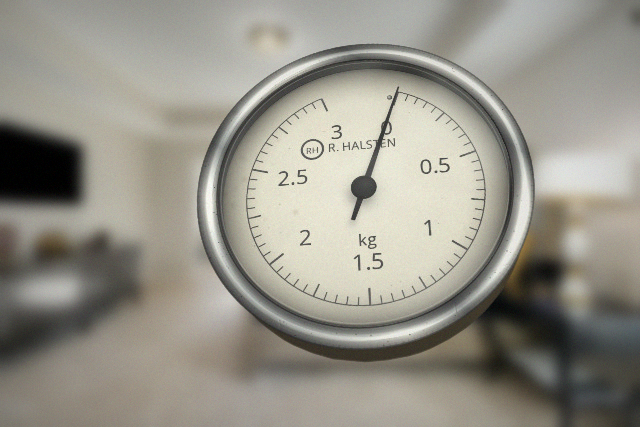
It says 0 kg
